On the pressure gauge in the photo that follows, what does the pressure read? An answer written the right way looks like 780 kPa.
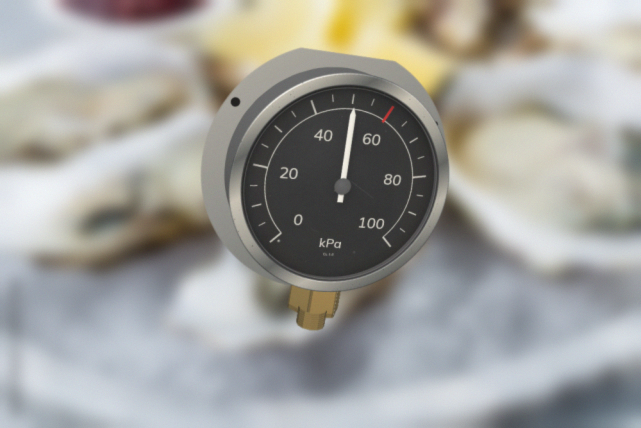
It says 50 kPa
